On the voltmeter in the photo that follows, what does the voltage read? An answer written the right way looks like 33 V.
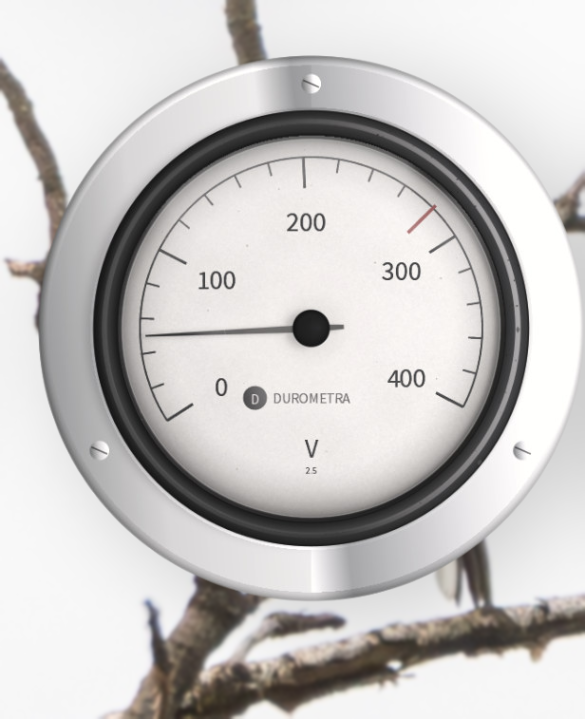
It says 50 V
